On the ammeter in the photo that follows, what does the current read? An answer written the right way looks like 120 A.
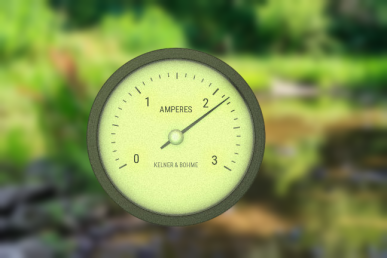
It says 2.15 A
